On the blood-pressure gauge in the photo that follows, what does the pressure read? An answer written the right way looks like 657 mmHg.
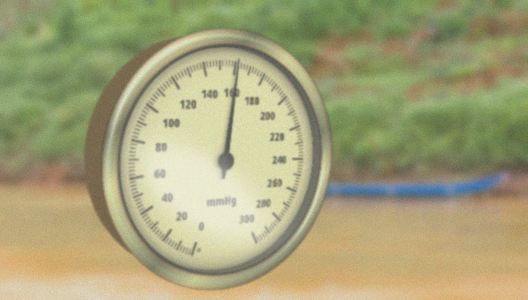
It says 160 mmHg
